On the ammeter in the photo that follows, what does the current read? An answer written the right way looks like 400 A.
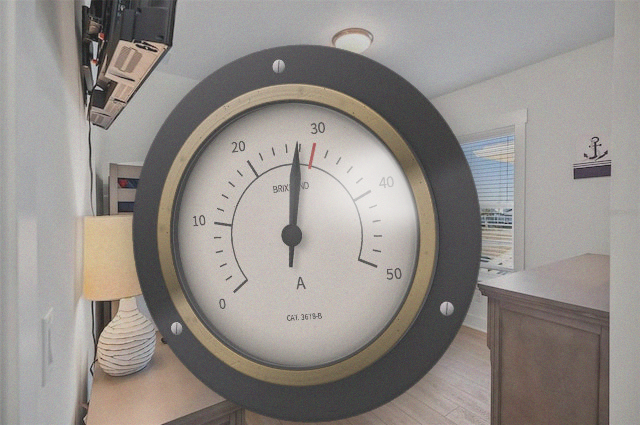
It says 28 A
